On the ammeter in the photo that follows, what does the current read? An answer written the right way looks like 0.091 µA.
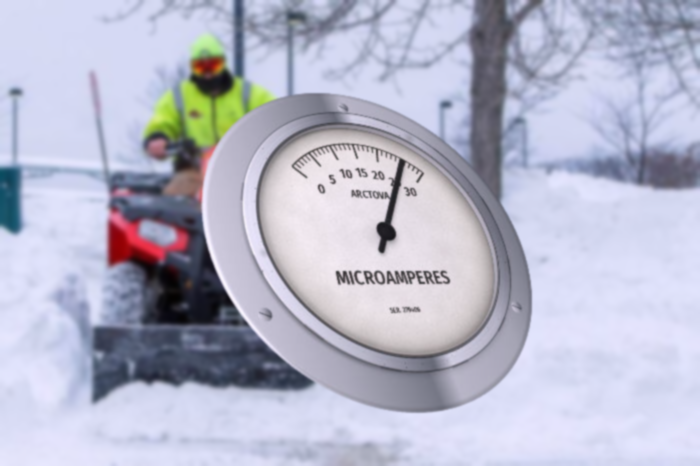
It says 25 µA
